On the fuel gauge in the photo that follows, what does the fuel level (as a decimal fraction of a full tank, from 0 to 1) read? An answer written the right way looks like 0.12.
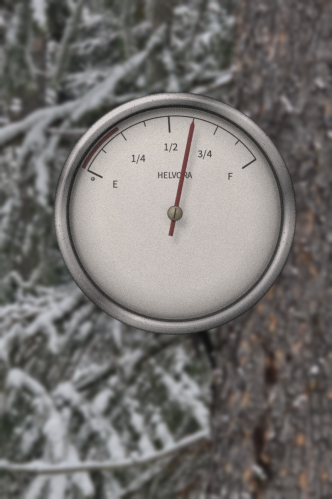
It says 0.625
